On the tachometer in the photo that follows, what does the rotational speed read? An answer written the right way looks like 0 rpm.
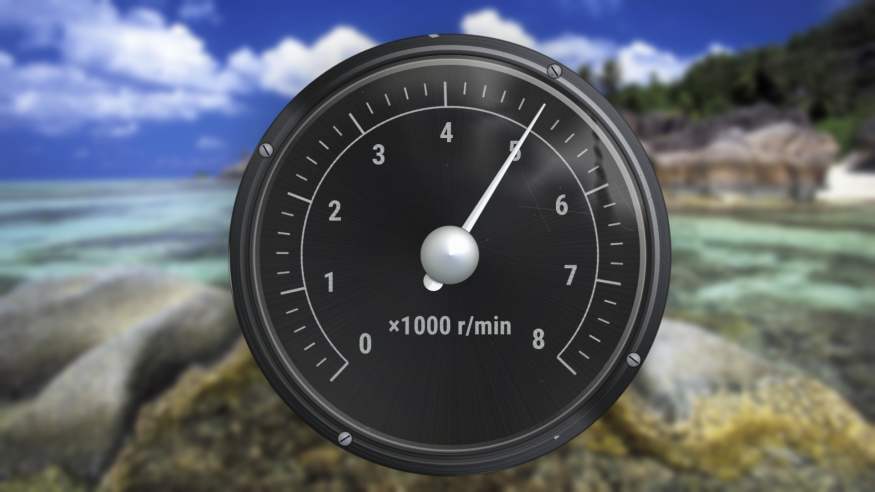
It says 5000 rpm
